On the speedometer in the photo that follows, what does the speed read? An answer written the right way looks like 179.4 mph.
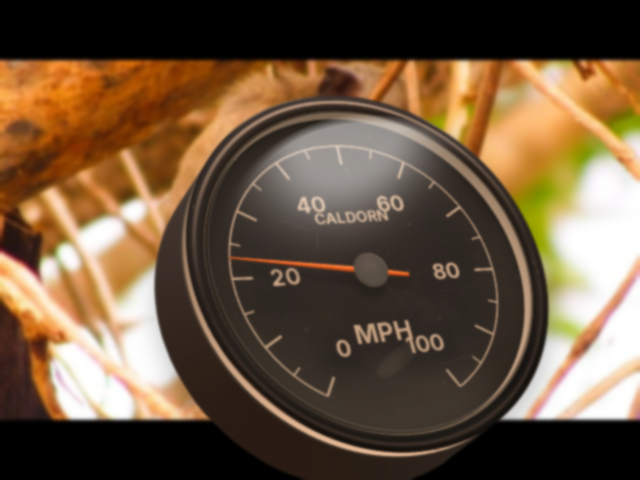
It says 22.5 mph
